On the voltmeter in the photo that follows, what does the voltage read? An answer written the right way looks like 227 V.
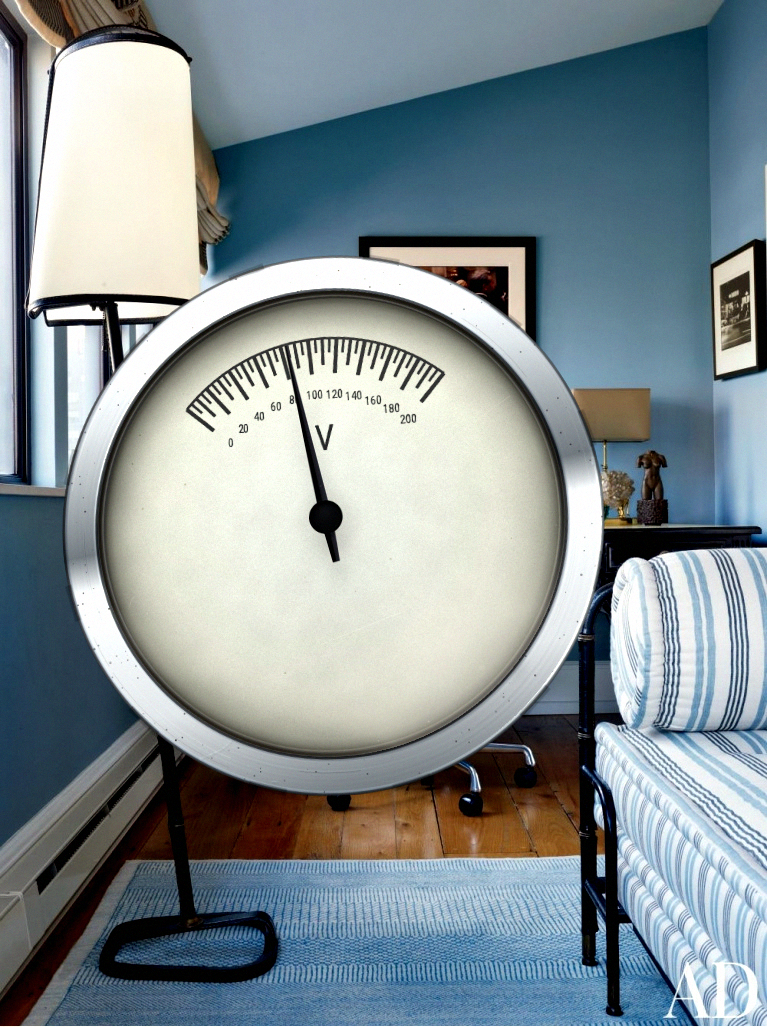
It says 85 V
